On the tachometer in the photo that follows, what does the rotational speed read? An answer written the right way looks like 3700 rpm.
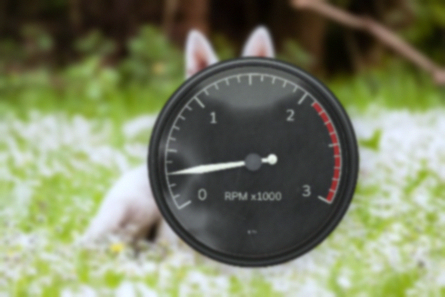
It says 300 rpm
